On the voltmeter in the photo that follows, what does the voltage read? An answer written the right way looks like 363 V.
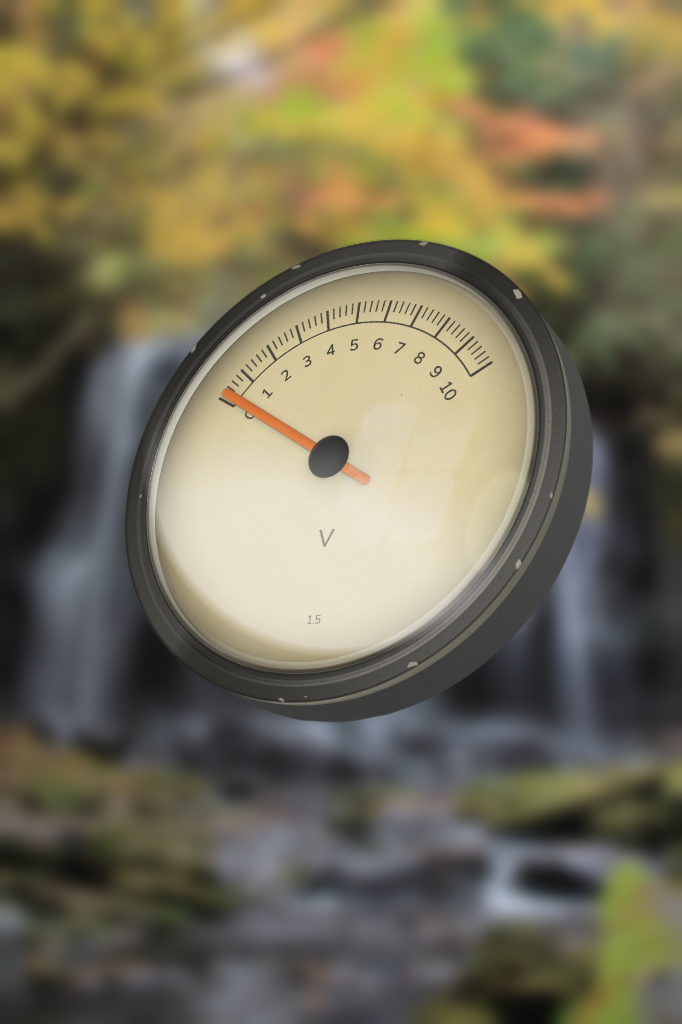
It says 0.2 V
